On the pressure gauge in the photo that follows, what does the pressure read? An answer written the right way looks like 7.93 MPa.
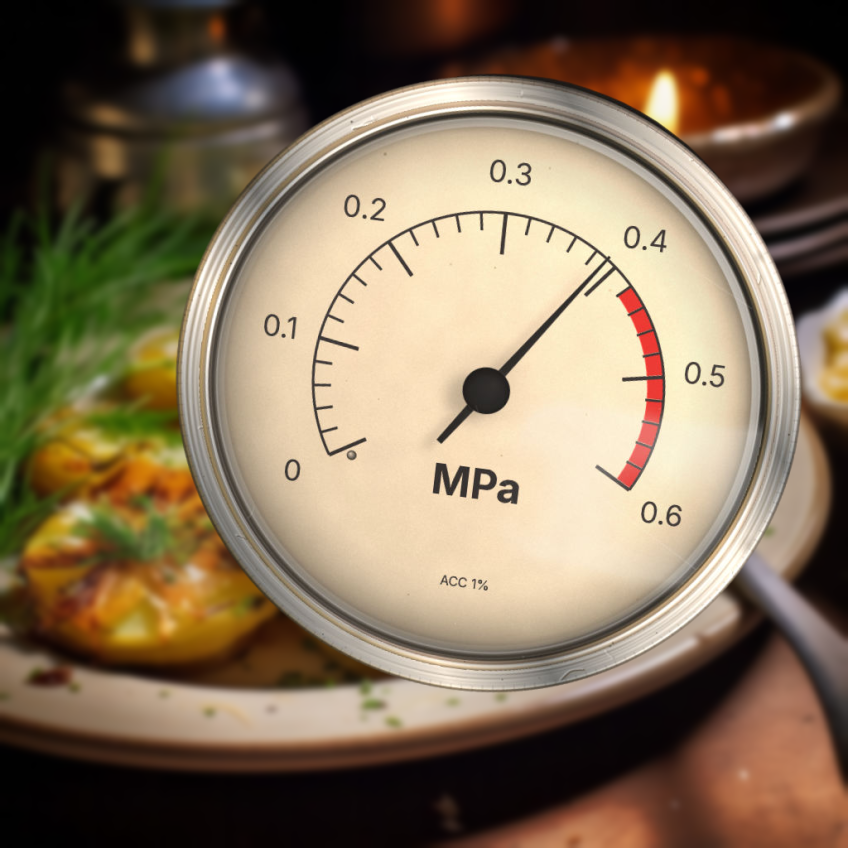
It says 0.39 MPa
